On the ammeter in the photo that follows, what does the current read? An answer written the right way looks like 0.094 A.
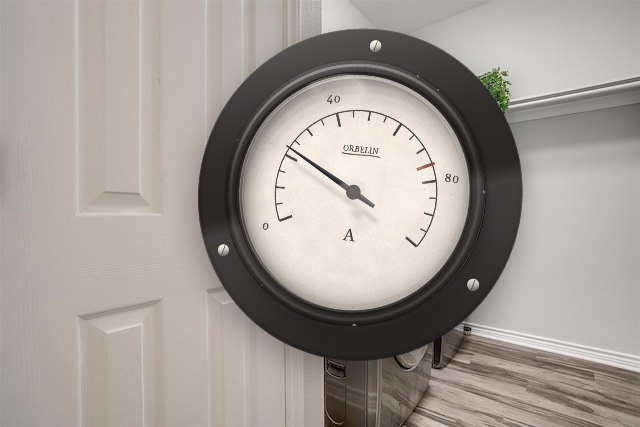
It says 22.5 A
